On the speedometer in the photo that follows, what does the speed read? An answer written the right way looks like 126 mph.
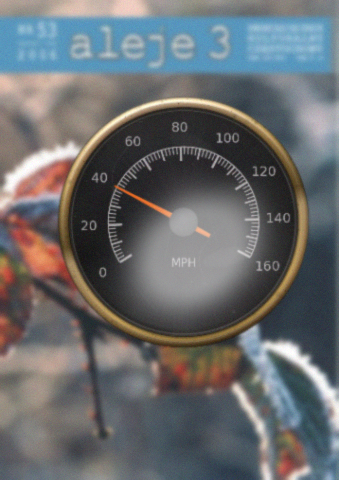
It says 40 mph
